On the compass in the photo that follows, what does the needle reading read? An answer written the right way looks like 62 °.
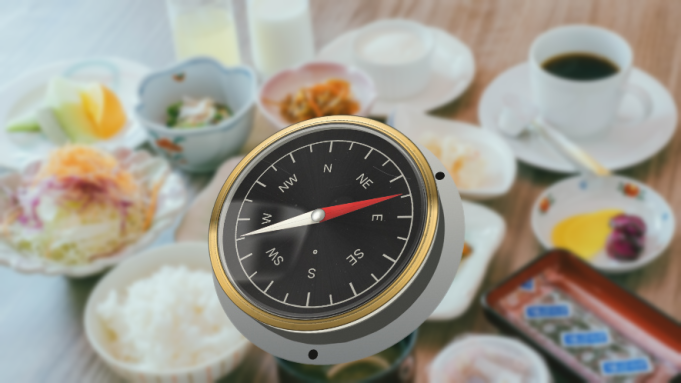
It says 75 °
